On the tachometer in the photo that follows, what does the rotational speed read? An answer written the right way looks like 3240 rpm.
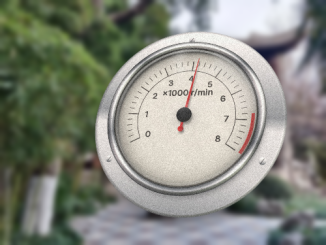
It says 4200 rpm
